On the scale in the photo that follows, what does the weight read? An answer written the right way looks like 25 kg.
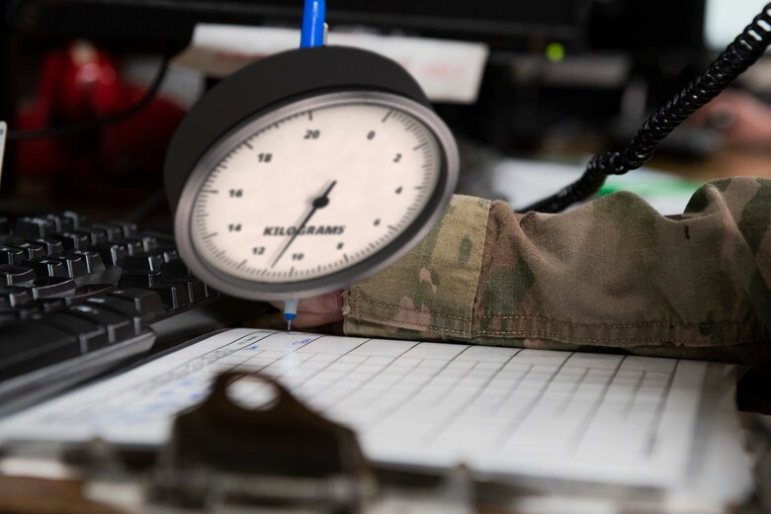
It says 11 kg
